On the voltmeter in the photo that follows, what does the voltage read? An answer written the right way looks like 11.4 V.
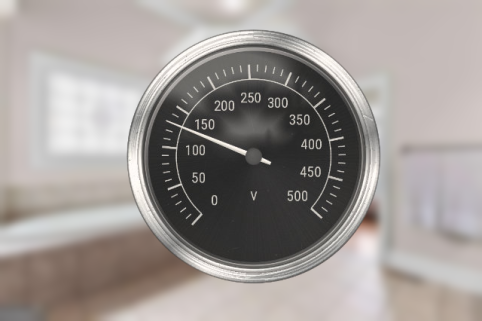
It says 130 V
